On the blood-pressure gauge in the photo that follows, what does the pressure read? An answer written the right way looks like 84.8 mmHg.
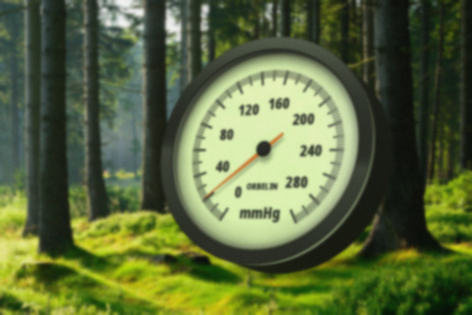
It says 20 mmHg
